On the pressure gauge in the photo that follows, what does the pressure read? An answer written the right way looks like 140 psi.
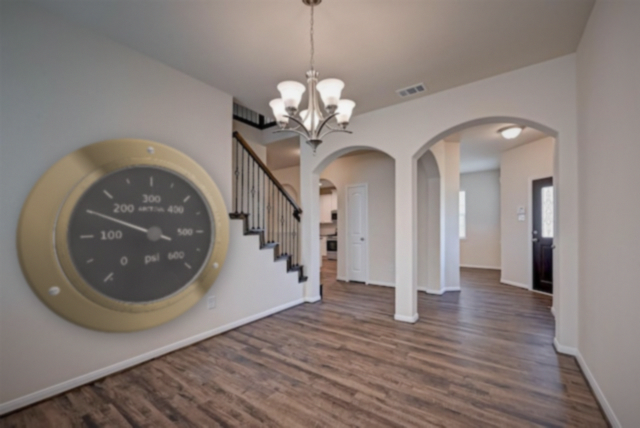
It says 150 psi
